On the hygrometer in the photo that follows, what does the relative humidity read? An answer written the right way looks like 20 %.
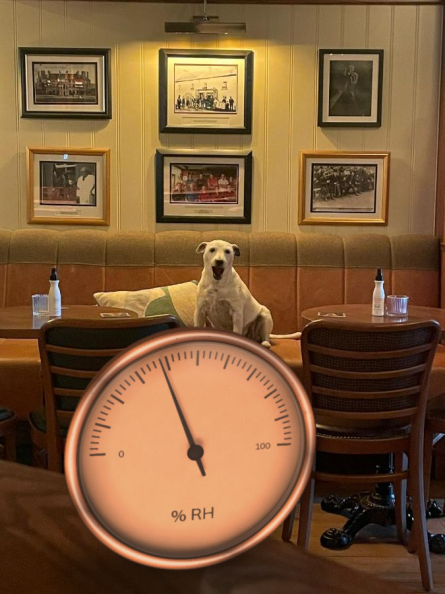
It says 38 %
